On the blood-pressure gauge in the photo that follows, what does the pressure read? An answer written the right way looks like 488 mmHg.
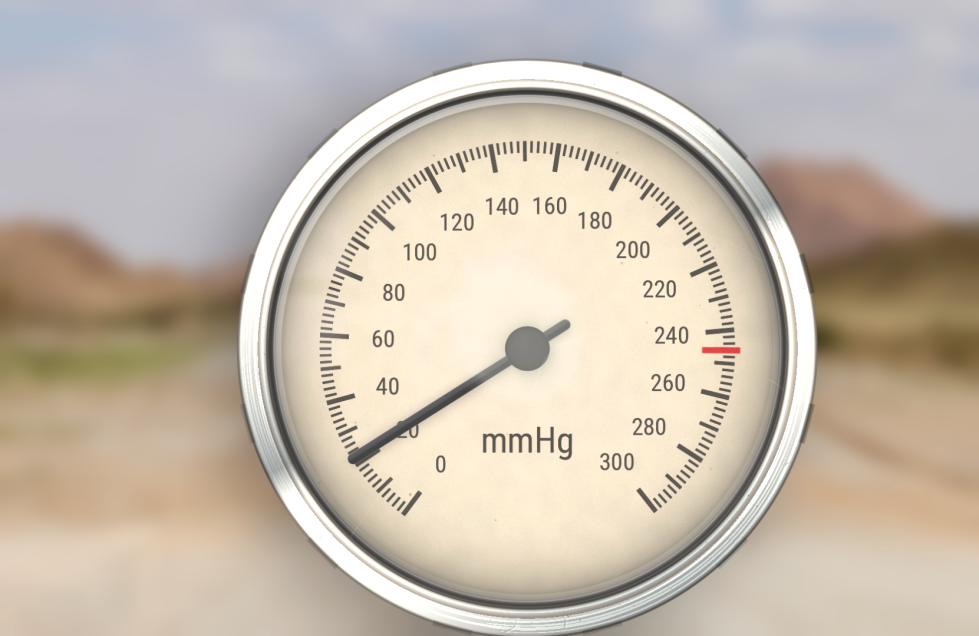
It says 22 mmHg
